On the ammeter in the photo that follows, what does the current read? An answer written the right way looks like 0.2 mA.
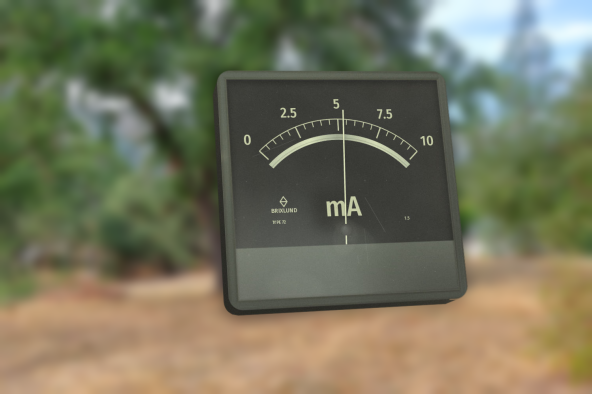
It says 5.25 mA
